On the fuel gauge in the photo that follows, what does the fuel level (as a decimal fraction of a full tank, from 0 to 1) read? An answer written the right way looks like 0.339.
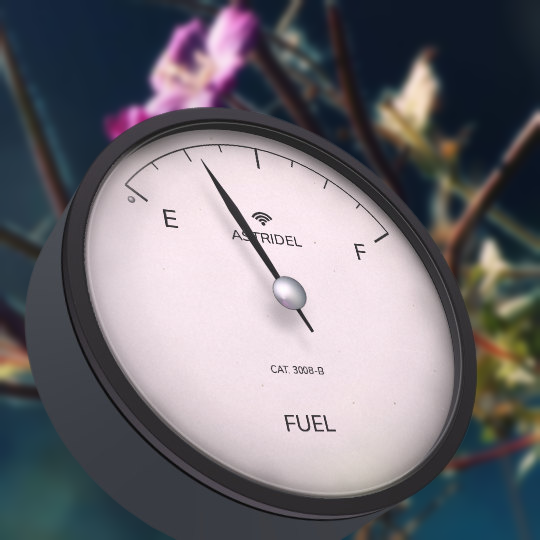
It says 0.25
